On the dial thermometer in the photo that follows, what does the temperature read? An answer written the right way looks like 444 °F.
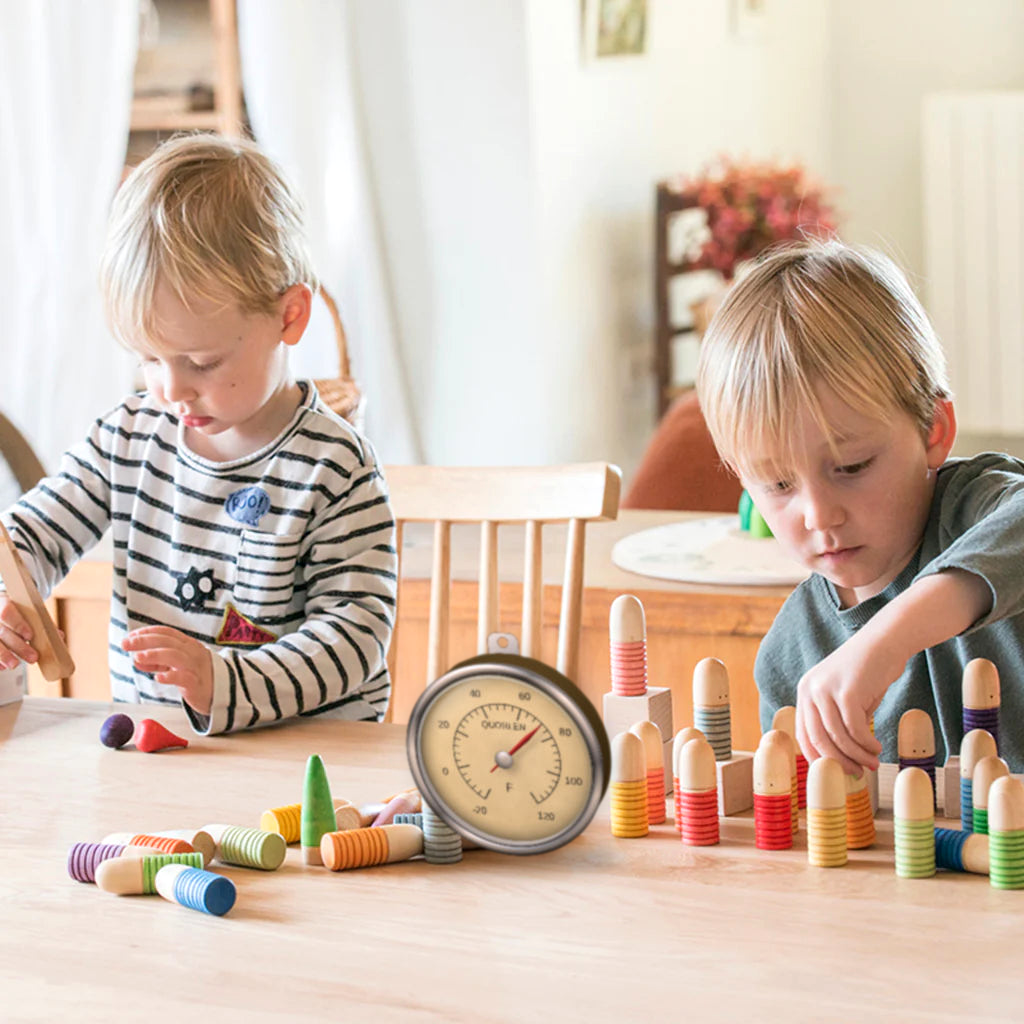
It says 72 °F
